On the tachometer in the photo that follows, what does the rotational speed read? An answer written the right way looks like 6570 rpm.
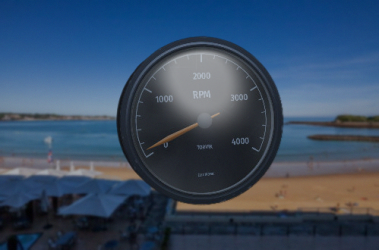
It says 100 rpm
